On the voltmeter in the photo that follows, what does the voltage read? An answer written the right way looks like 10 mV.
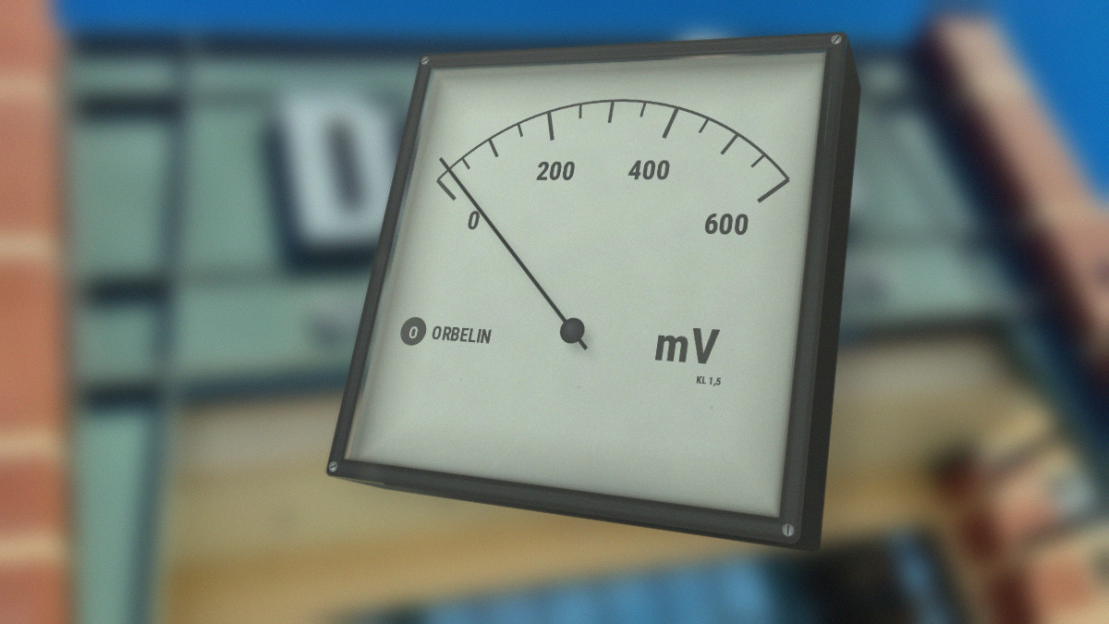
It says 25 mV
